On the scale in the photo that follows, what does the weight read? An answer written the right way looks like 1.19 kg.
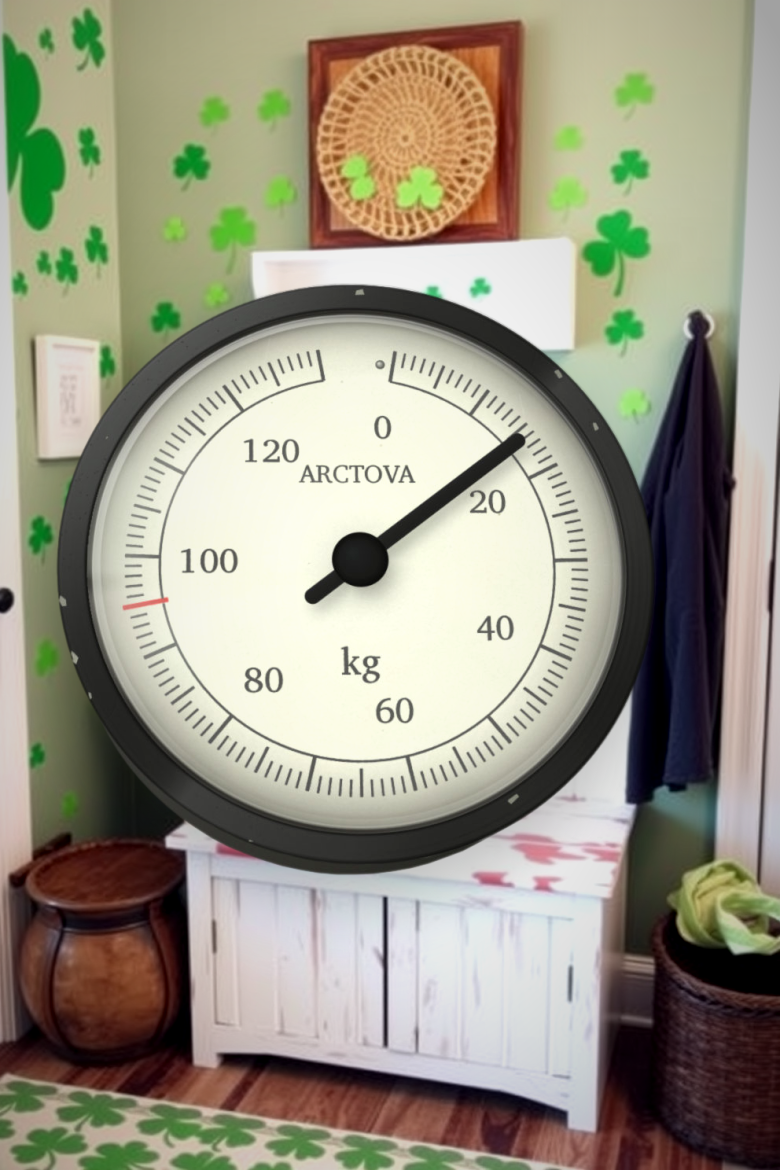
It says 16 kg
